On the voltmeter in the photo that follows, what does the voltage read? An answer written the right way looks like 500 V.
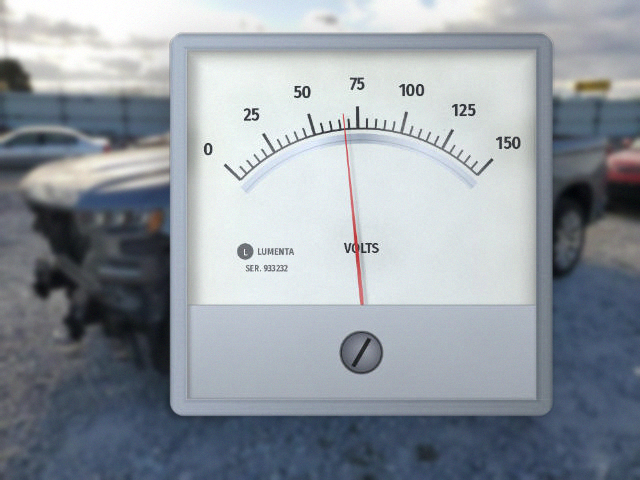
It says 67.5 V
